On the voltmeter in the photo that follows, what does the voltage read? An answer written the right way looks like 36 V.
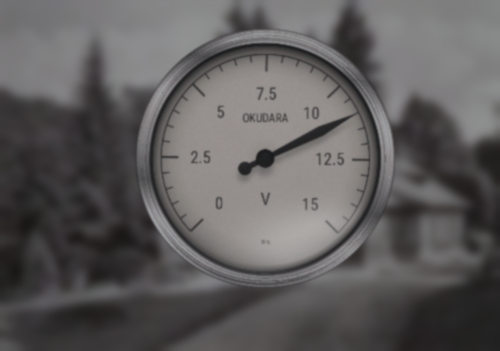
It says 11 V
